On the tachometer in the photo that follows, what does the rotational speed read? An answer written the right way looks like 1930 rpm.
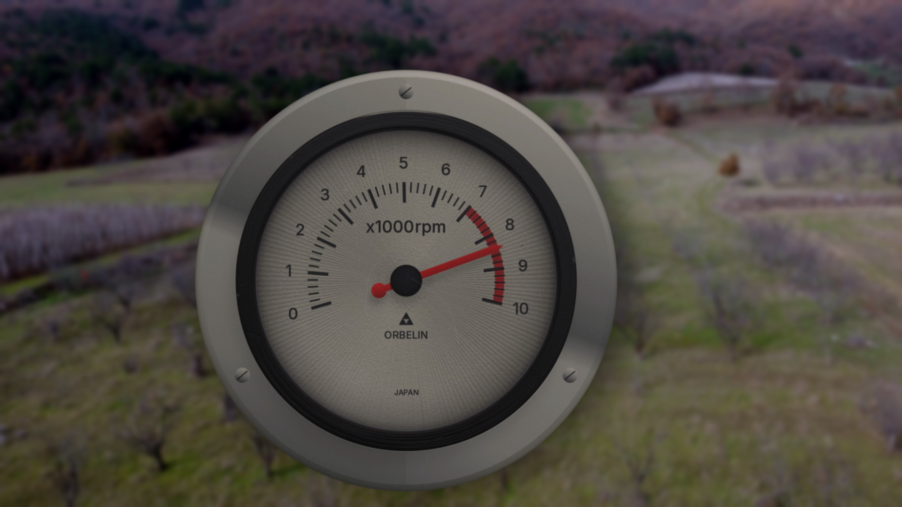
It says 8400 rpm
